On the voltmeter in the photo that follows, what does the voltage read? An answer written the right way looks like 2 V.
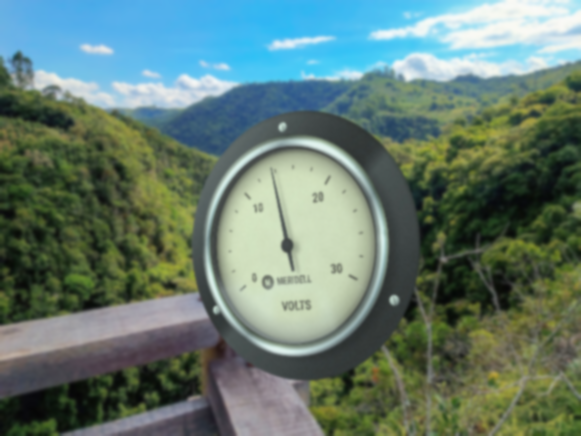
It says 14 V
